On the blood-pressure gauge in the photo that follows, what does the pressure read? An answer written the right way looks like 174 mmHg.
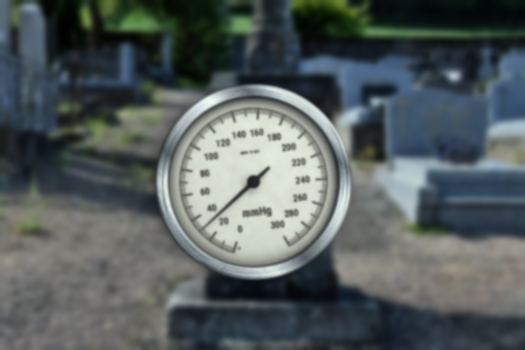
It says 30 mmHg
